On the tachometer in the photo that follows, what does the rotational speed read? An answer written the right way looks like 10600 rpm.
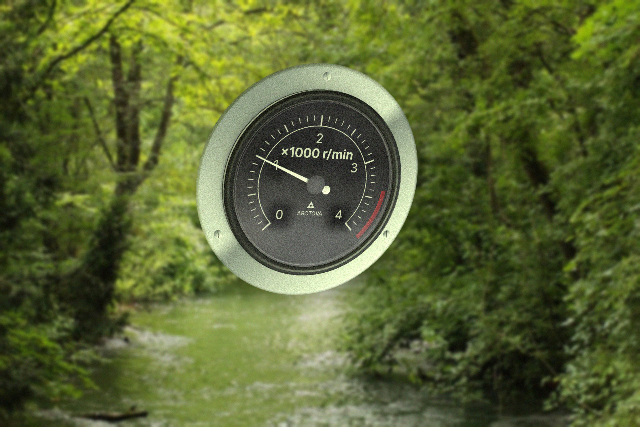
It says 1000 rpm
